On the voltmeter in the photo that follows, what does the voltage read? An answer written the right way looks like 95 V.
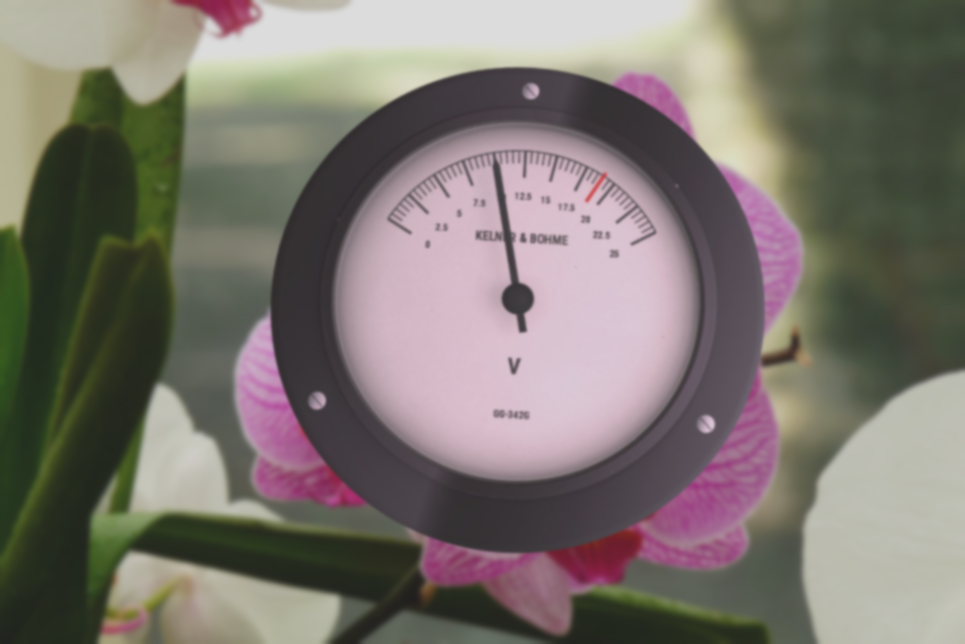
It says 10 V
